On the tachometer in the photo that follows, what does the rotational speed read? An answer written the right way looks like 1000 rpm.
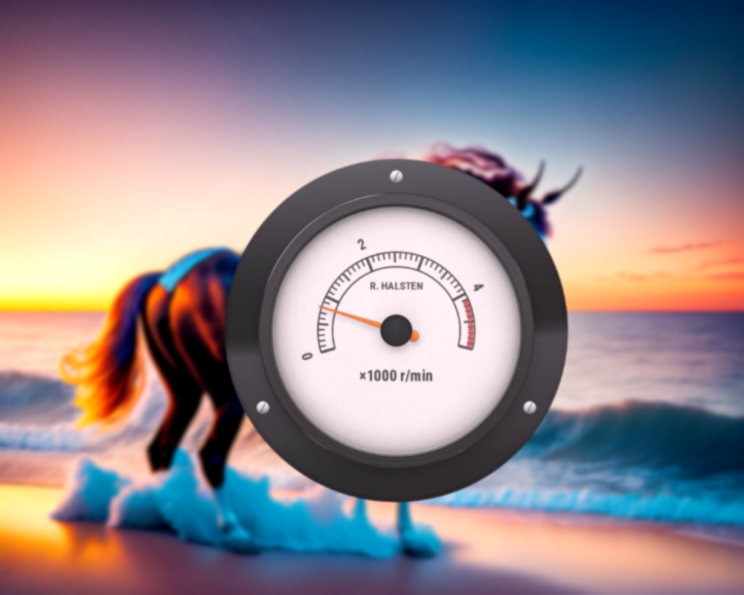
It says 800 rpm
